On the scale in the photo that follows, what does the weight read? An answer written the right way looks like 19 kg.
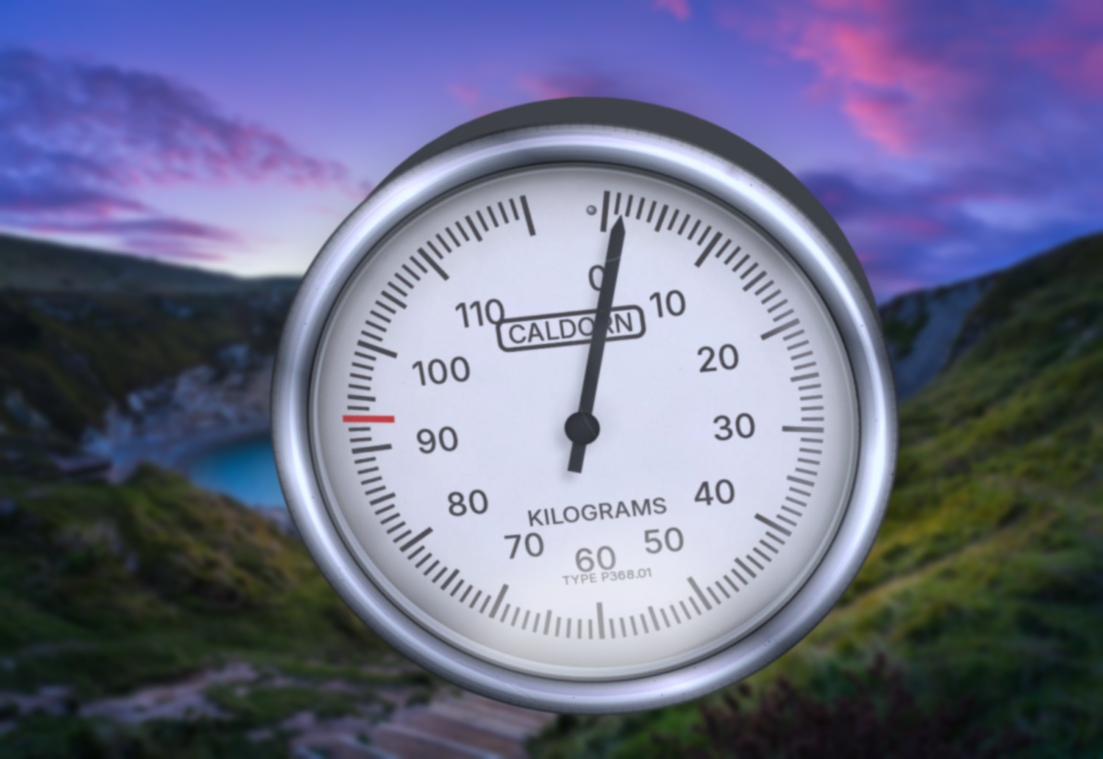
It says 1.5 kg
